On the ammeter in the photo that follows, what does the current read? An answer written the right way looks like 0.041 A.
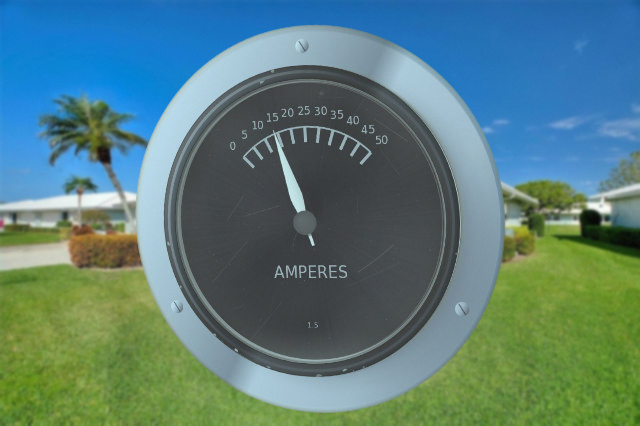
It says 15 A
